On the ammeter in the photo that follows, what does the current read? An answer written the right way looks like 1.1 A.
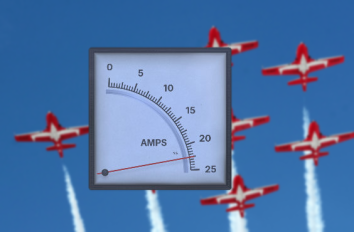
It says 22.5 A
